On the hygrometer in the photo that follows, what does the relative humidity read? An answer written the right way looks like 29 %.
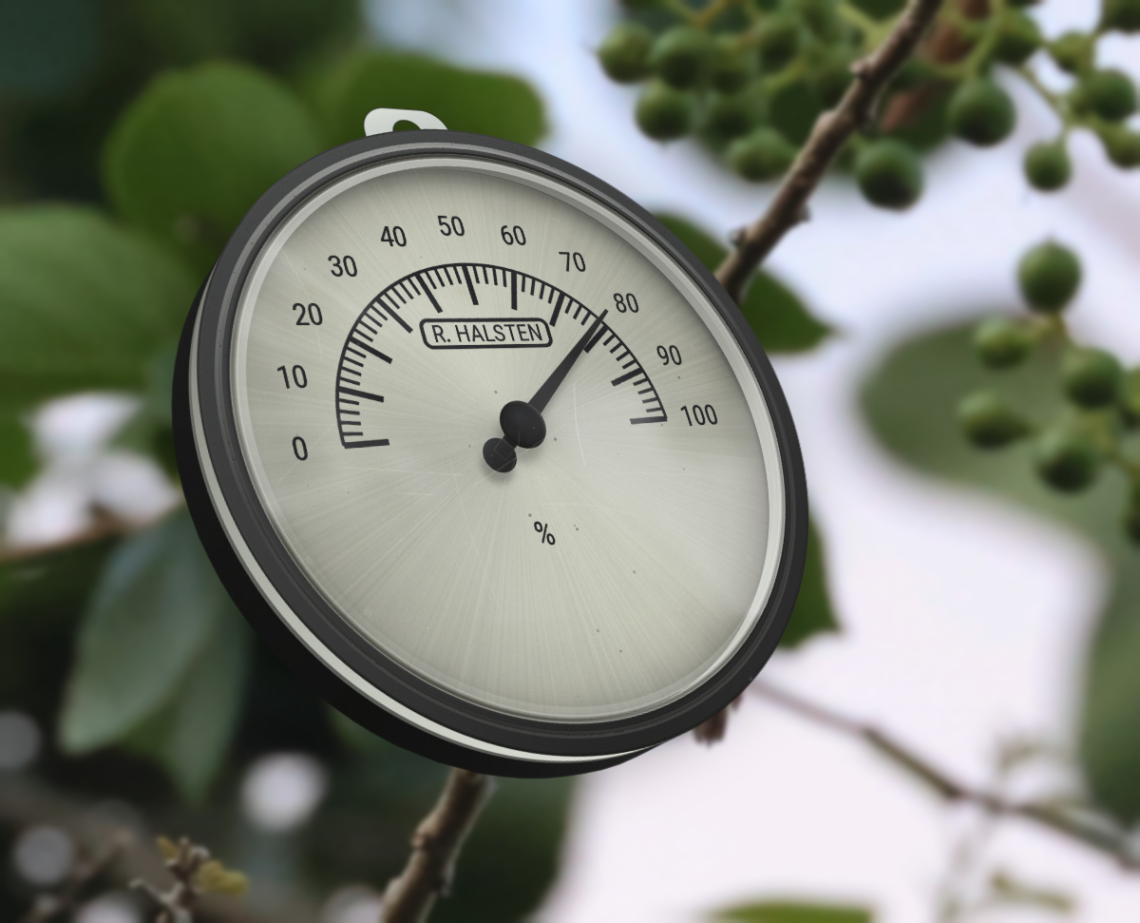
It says 78 %
